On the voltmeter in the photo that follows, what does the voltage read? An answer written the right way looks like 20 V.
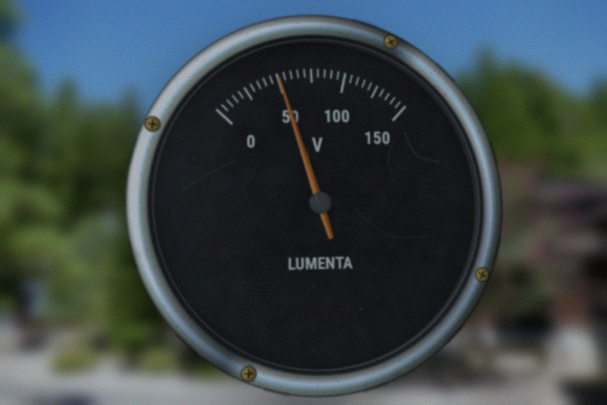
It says 50 V
